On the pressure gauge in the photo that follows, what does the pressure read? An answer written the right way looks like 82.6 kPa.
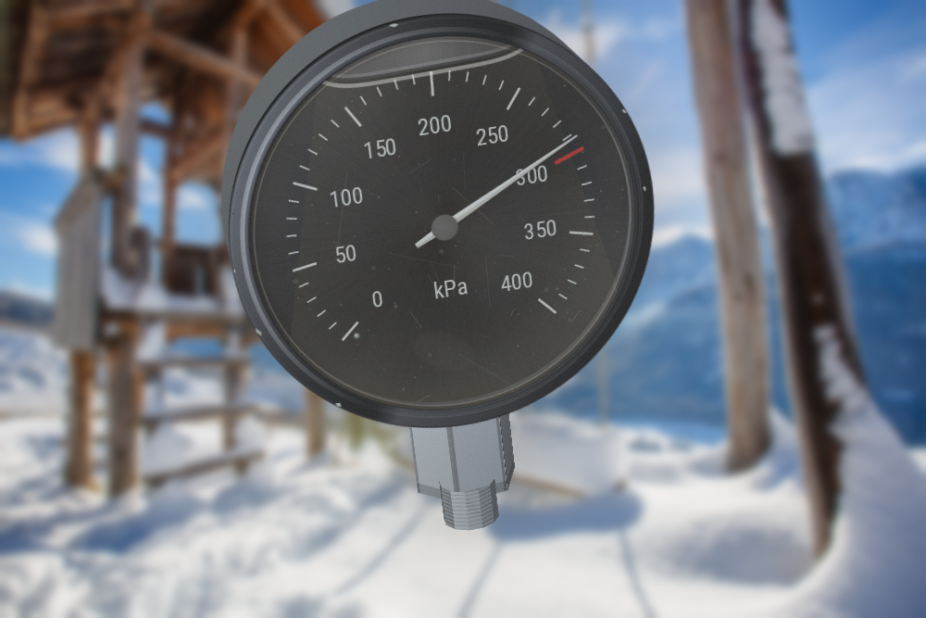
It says 290 kPa
